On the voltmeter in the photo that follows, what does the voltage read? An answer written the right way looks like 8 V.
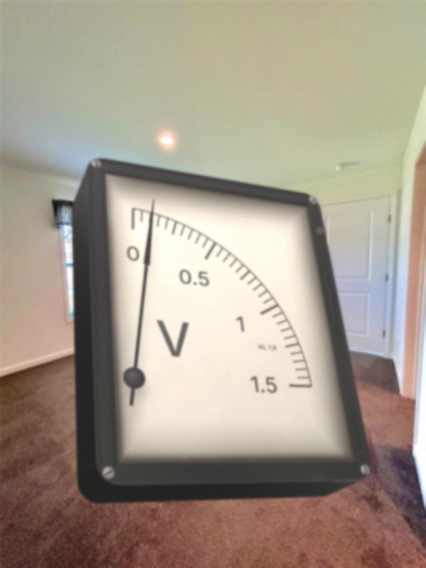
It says 0.1 V
